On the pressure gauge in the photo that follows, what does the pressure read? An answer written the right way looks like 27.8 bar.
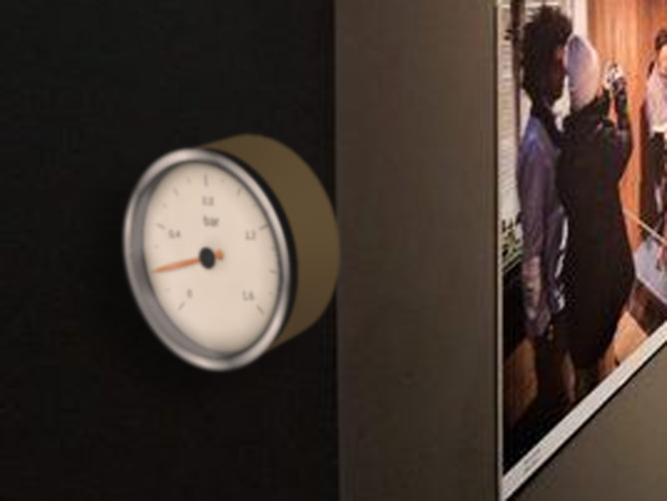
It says 0.2 bar
